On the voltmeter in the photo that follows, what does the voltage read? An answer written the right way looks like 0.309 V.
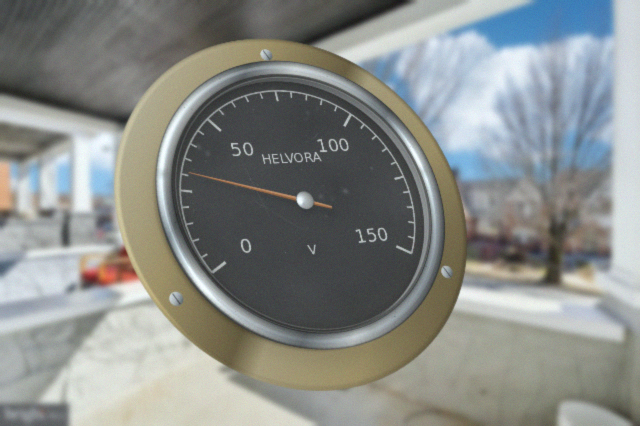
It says 30 V
